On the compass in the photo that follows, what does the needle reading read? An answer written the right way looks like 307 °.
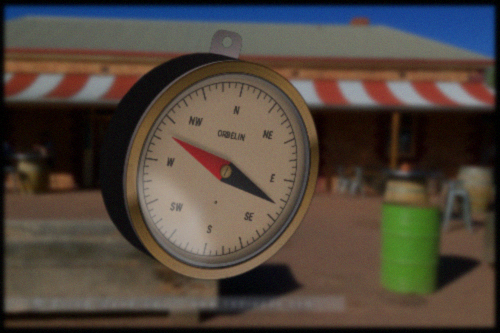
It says 290 °
